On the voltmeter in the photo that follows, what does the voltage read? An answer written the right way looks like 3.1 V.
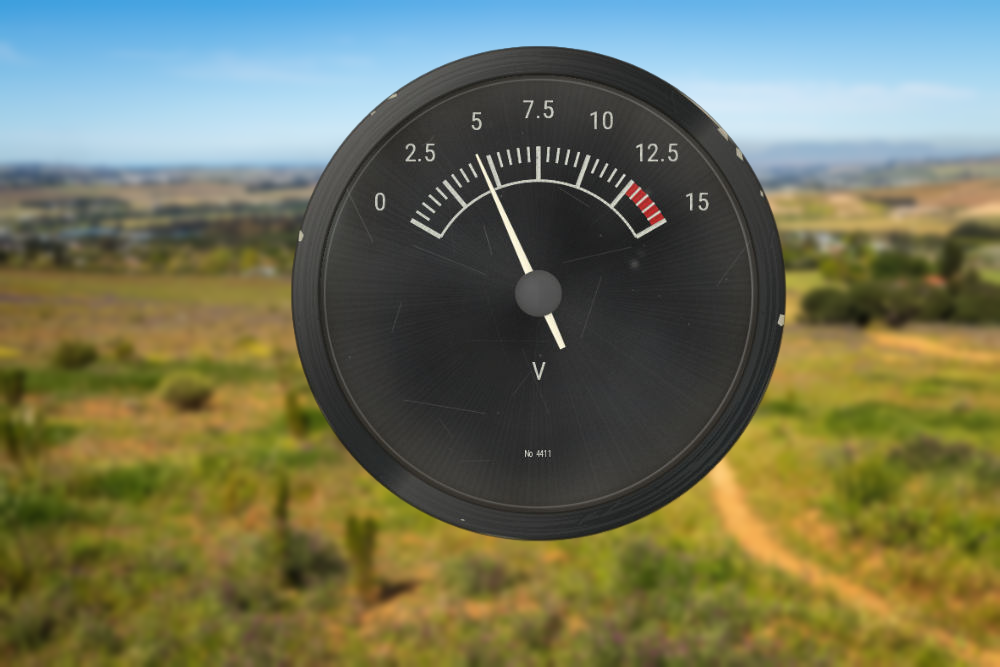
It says 4.5 V
